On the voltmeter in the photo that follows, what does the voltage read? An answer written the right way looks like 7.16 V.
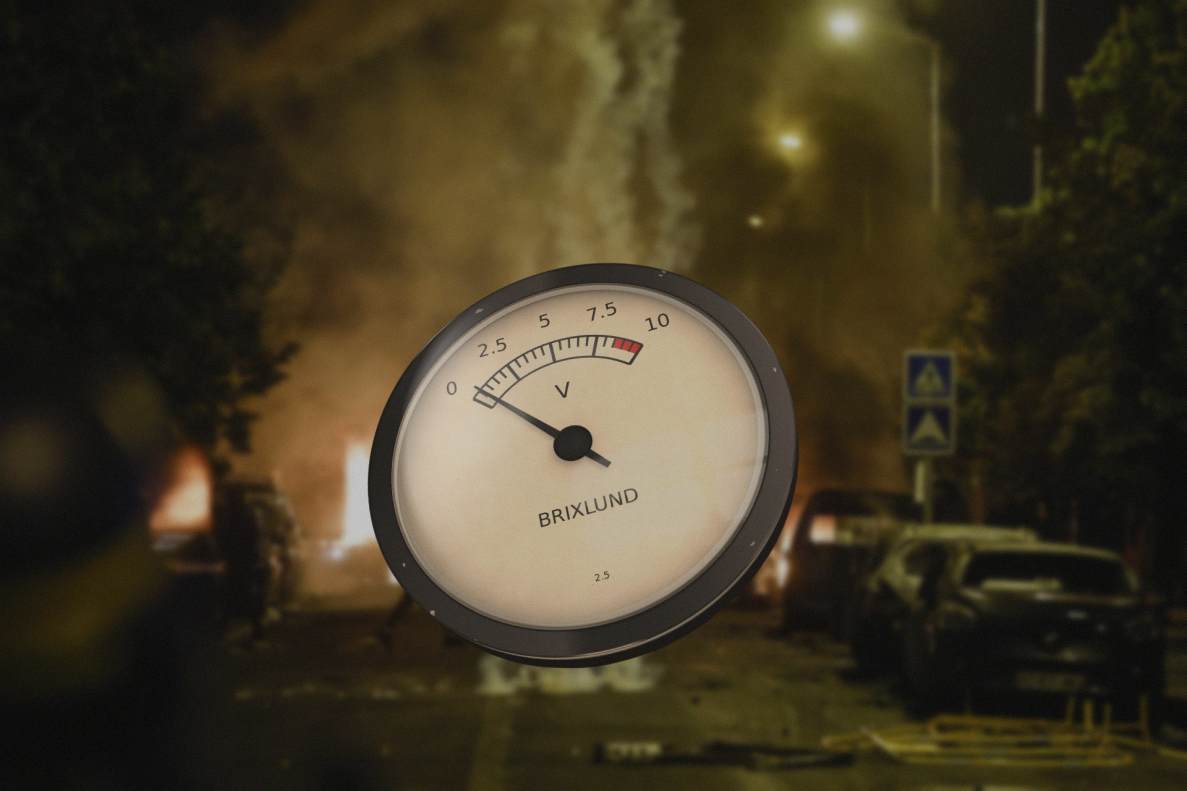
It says 0.5 V
